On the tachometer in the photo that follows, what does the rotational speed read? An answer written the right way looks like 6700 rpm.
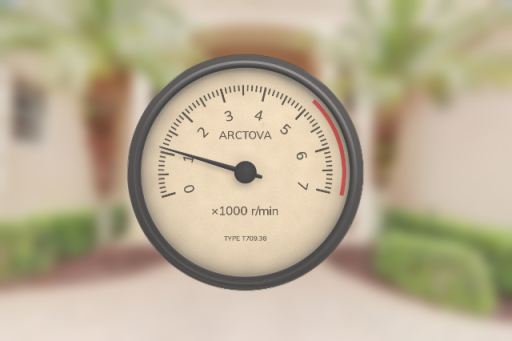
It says 1100 rpm
